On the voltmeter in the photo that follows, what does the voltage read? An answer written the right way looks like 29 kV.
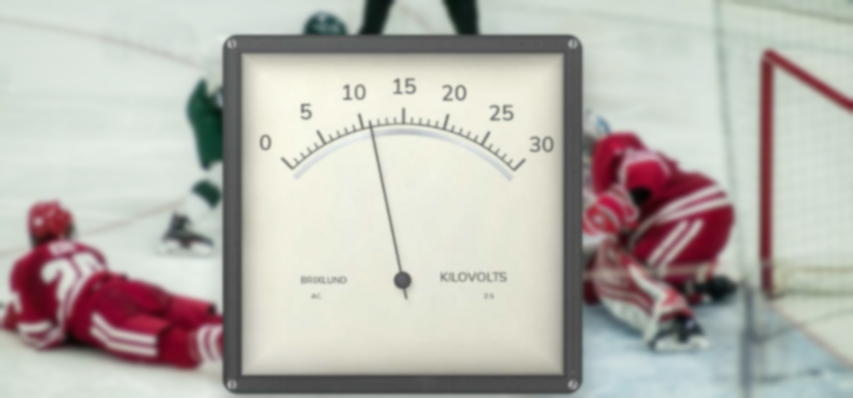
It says 11 kV
